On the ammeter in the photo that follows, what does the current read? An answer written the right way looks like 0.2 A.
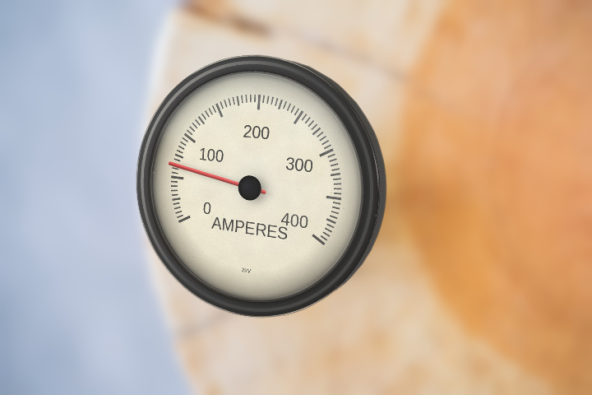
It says 65 A
